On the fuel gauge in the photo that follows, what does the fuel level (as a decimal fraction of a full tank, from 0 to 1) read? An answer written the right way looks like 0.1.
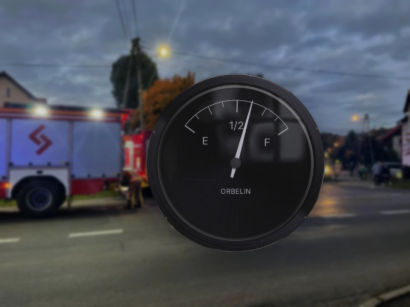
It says 0.625
